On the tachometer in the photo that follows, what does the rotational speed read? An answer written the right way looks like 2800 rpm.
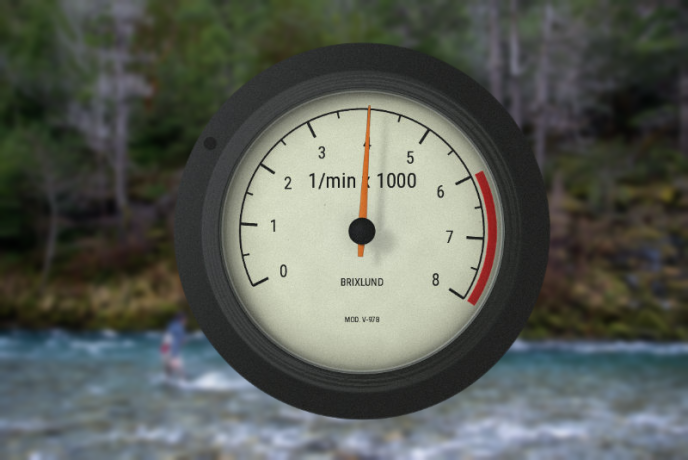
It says 4000 rpm
